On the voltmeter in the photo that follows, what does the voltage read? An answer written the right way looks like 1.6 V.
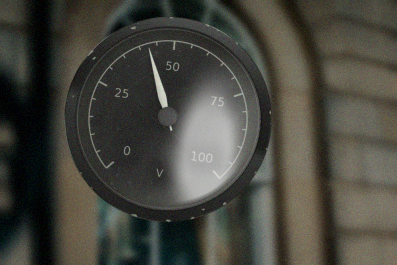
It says 42.5 V
